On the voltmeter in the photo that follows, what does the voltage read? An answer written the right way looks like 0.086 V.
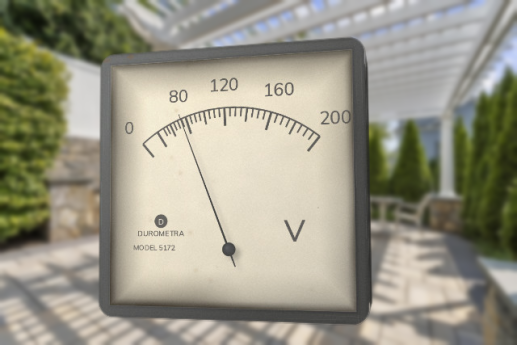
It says 75 V
